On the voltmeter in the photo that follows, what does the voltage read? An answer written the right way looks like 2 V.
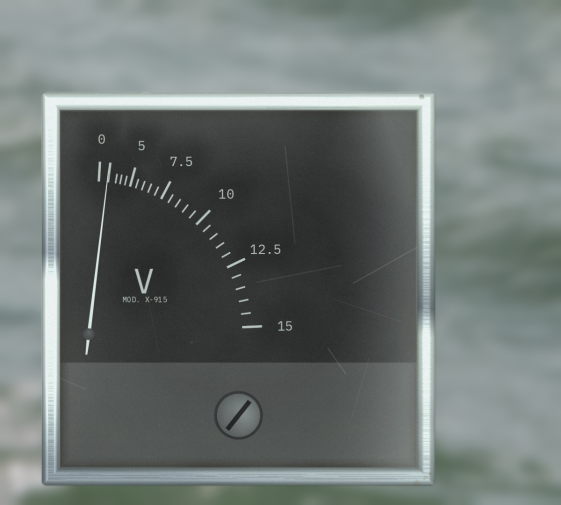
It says 2.5 V
